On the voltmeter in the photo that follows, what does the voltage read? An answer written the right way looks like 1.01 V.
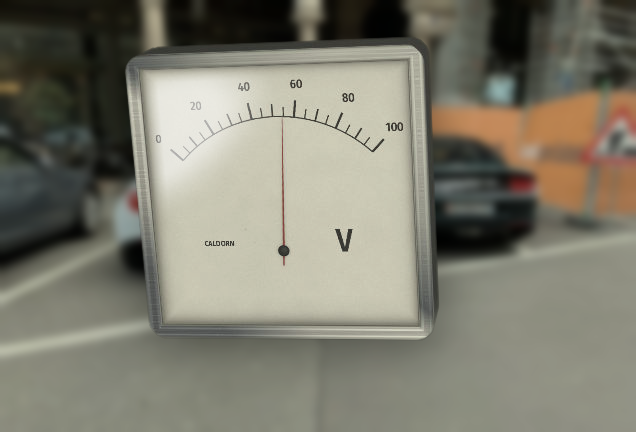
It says 55 V
